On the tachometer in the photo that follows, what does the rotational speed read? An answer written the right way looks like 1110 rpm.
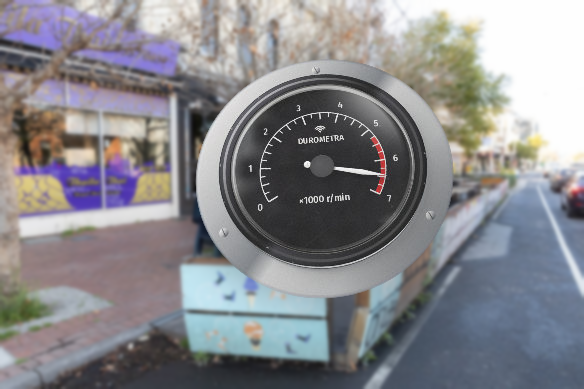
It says 6500 rpm
